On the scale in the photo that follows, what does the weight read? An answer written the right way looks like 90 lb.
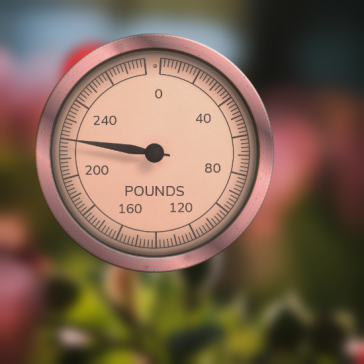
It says 220 lb
